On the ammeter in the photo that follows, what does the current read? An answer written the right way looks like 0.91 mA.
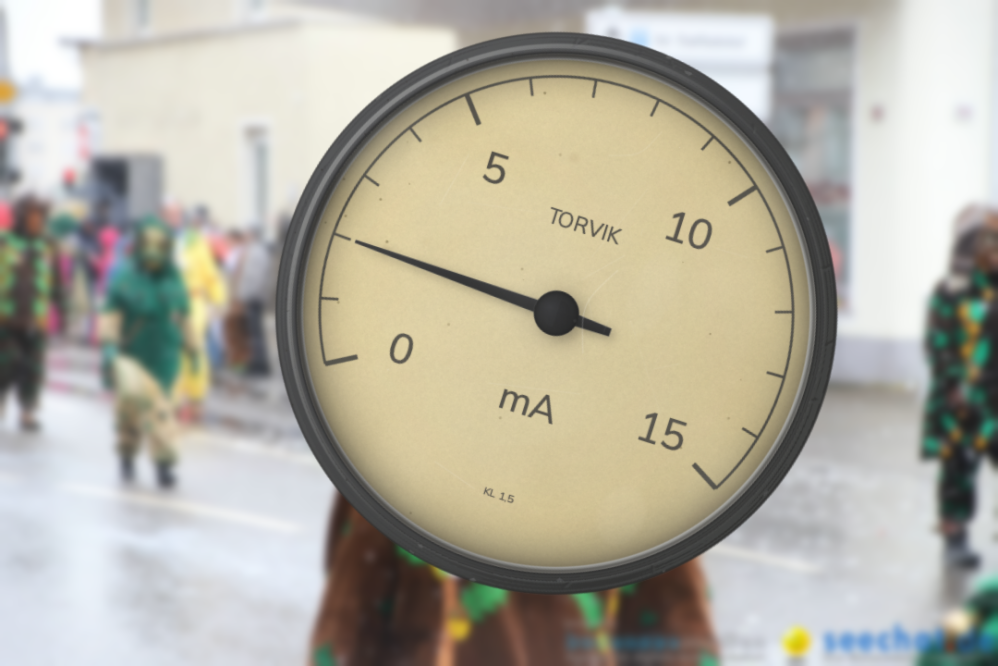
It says 2 mA
